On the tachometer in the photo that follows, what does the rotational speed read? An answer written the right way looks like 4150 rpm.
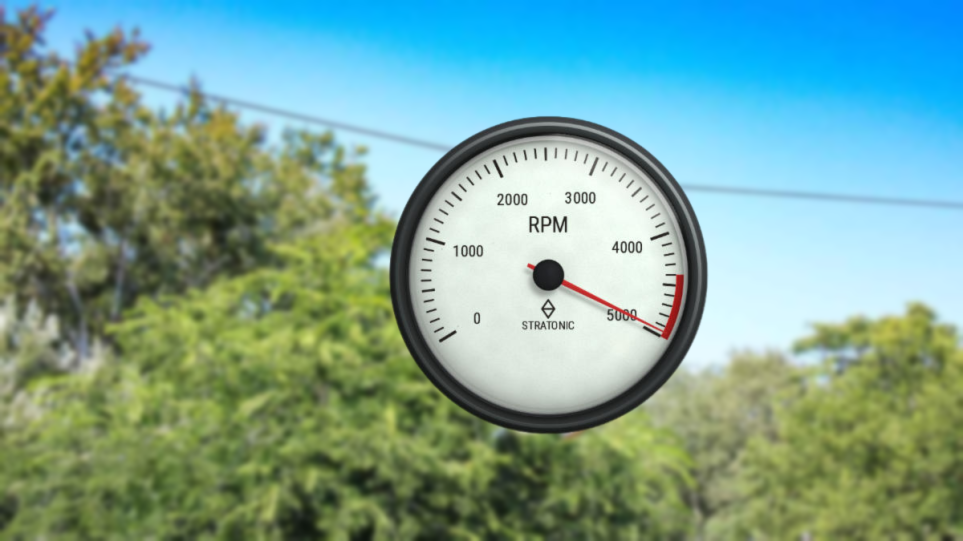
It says 4950 rpm
